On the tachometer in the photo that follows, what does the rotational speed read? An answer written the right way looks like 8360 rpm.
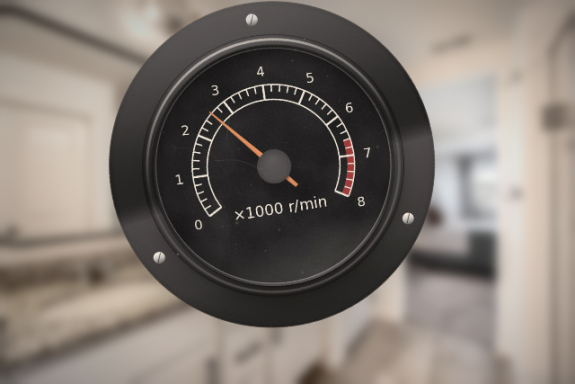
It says 2600 rpm
